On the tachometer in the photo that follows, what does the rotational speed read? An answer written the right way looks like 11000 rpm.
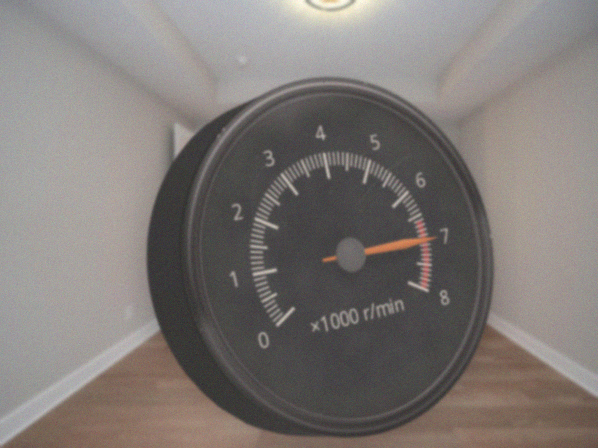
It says 7000 rpm
